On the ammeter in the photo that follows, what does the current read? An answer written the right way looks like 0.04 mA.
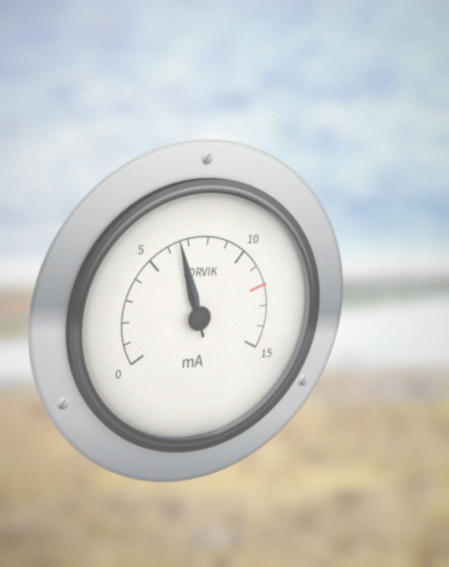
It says 6.5 mA
